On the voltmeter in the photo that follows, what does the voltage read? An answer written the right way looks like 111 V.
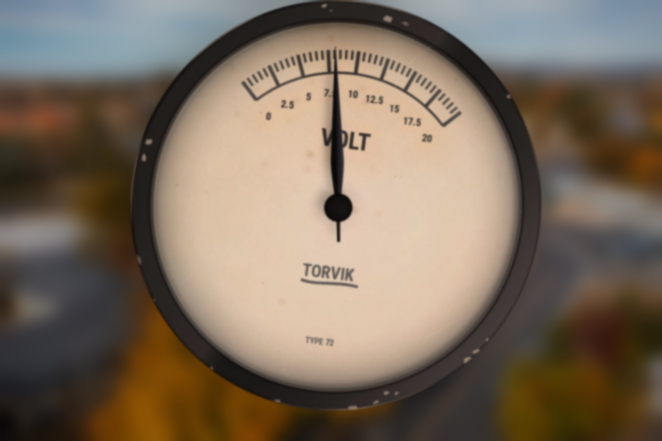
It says 8 V
